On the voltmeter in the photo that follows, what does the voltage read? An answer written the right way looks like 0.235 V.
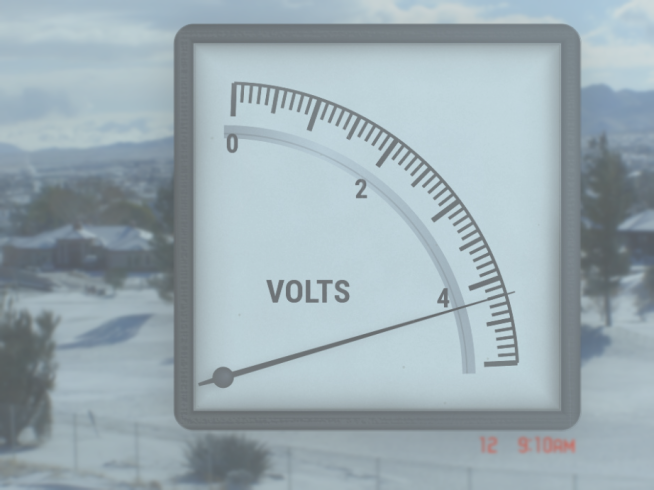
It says 4.2 V
